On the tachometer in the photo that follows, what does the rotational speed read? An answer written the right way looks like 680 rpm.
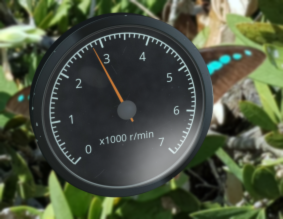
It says 2800 rpm
